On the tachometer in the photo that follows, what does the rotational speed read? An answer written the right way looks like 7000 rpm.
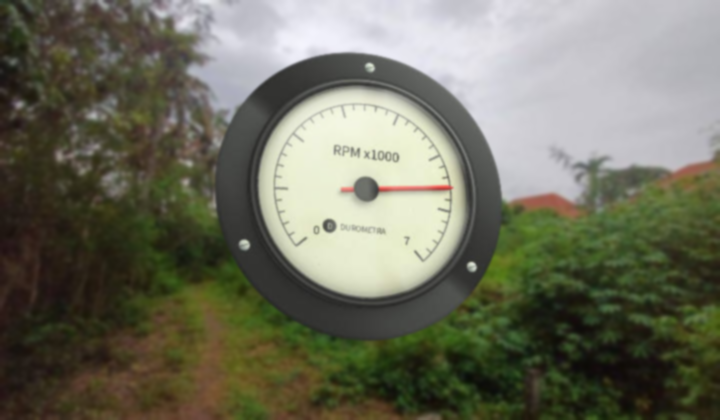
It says 5600 rpm
